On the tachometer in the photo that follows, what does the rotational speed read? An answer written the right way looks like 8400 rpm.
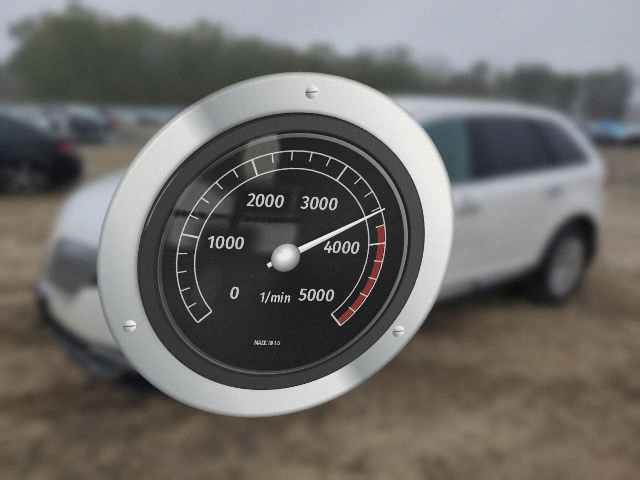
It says 3600 rpm
